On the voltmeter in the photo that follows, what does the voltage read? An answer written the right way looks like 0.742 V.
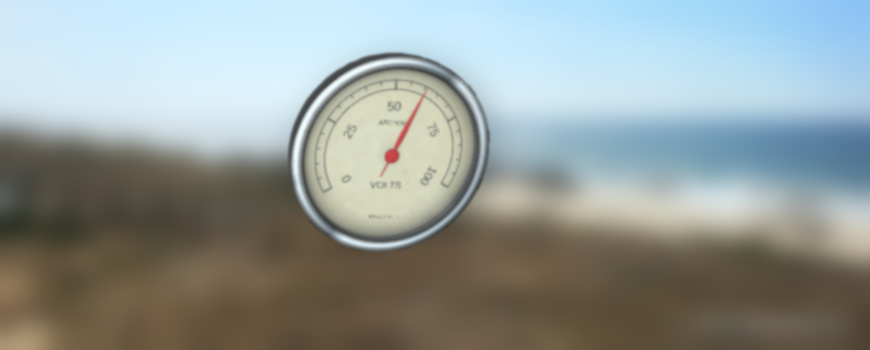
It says 60 V
